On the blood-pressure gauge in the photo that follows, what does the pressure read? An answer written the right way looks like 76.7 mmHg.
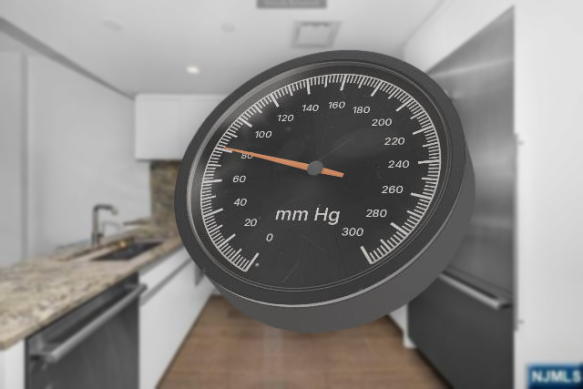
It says 80 mmHg
